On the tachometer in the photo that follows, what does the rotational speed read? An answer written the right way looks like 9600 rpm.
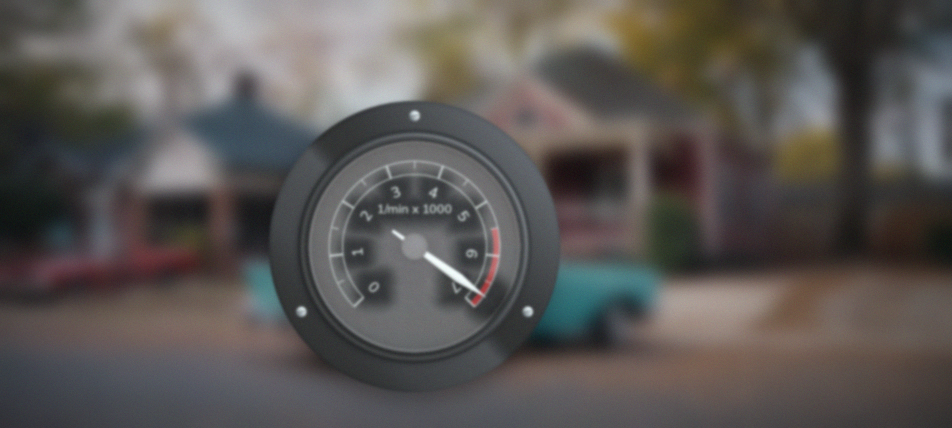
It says 6750 rpm
